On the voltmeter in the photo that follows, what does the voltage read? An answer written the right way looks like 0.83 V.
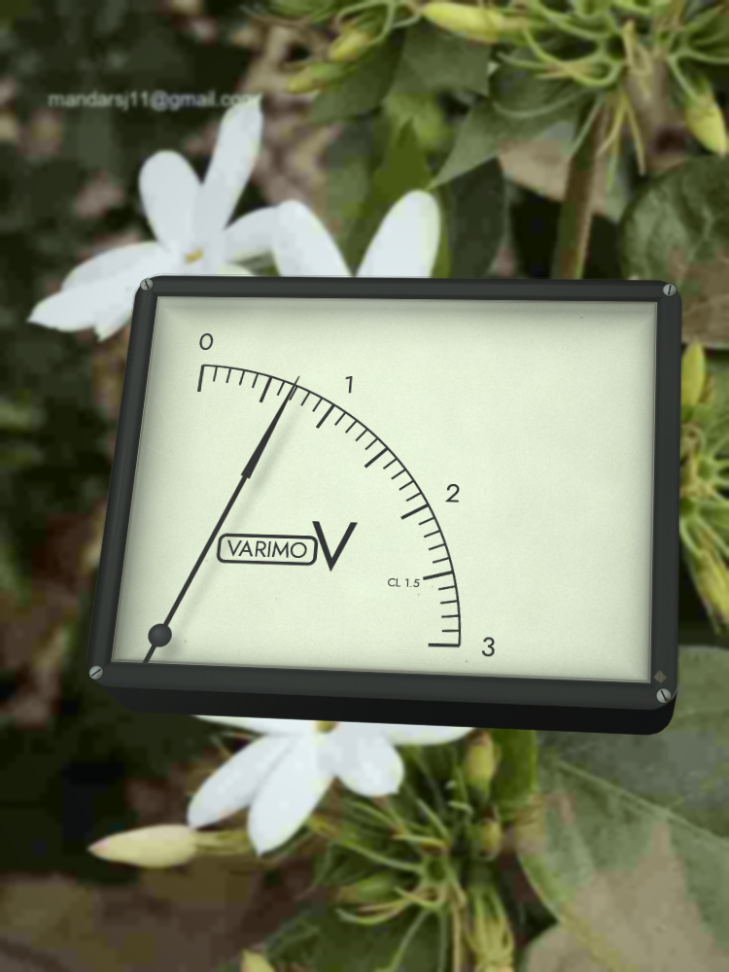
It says 0.7 V
